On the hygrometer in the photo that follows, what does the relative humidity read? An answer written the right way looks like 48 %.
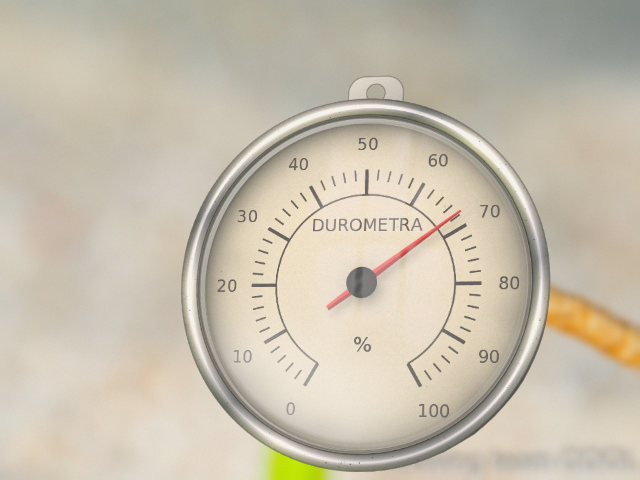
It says 68 %
